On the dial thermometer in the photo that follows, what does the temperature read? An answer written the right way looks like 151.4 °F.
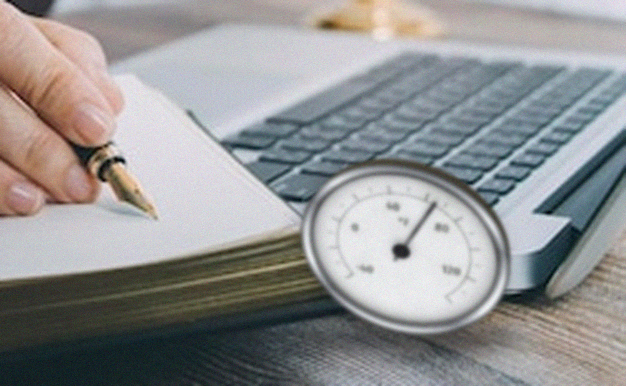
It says 65 °F
